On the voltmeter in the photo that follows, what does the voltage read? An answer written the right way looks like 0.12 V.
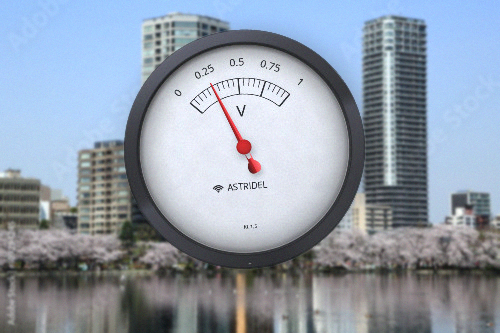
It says 0.25 V
